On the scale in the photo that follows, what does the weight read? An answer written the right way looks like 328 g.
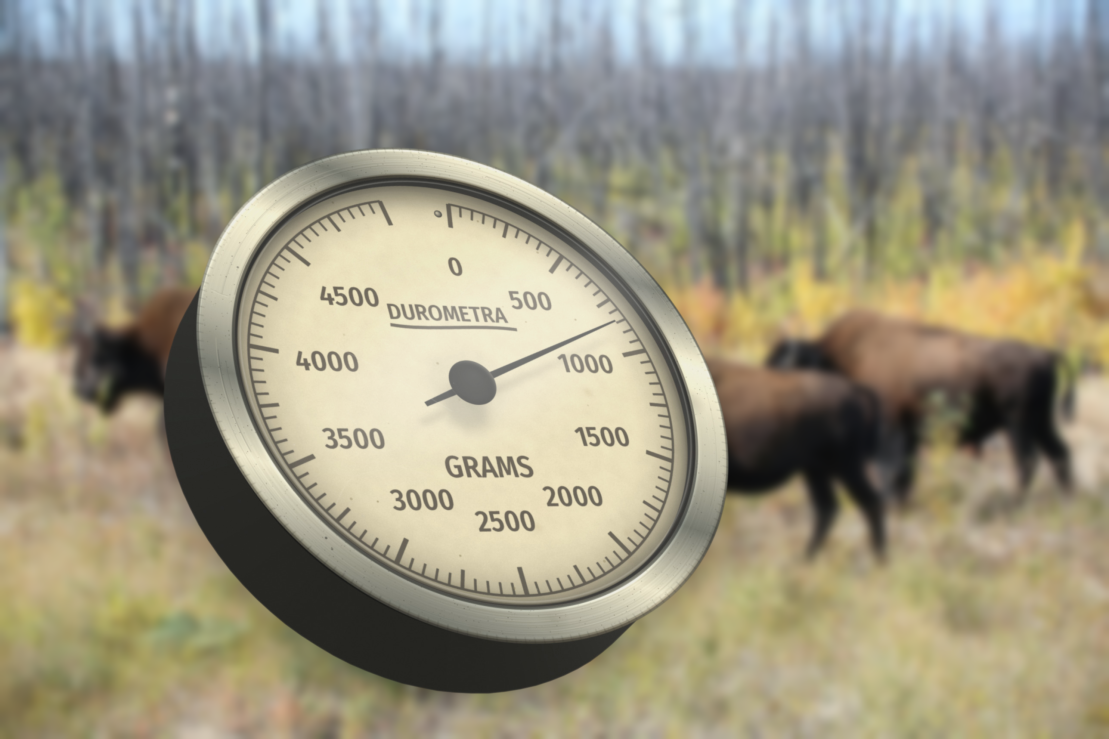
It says 850 g
